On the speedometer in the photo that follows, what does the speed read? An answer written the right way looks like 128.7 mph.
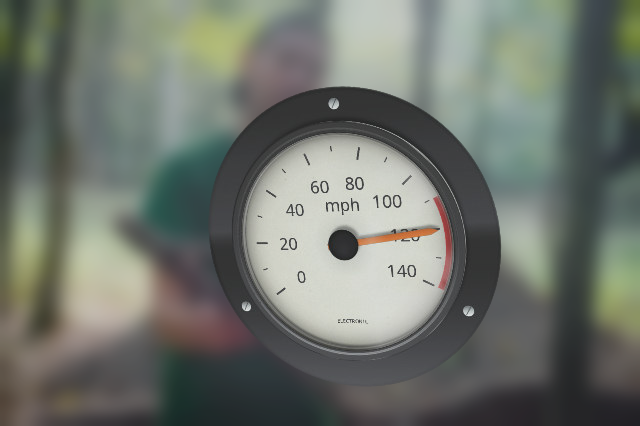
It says 120 mph
